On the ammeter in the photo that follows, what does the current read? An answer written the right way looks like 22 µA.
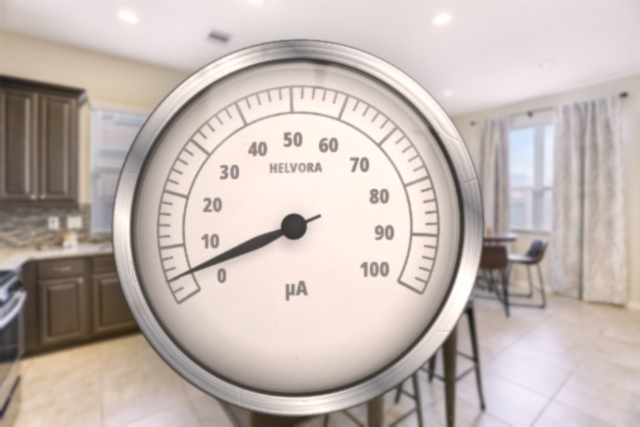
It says 4 µA
